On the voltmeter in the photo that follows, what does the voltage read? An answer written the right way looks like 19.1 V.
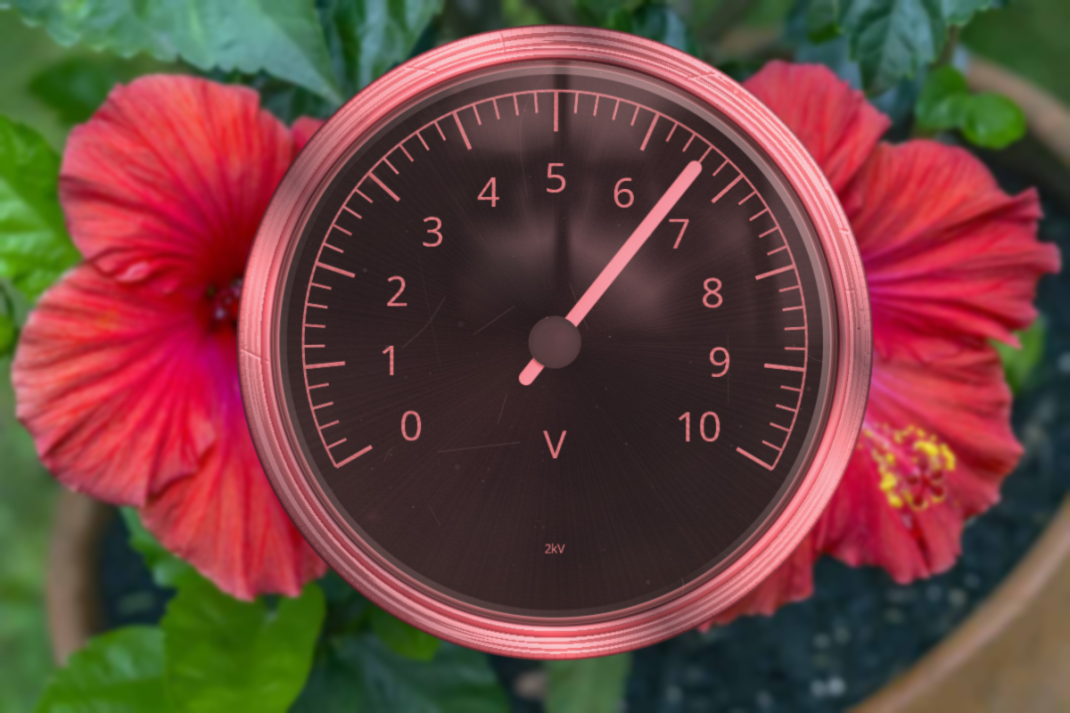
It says 6.6 V
